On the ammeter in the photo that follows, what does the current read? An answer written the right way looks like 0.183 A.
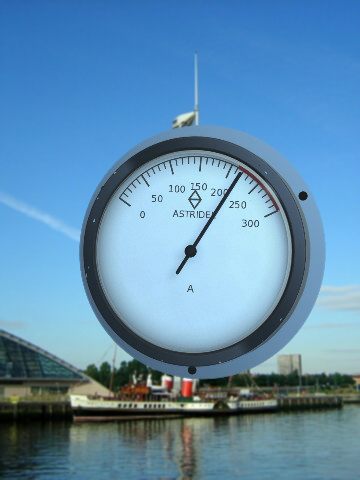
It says 220 A
